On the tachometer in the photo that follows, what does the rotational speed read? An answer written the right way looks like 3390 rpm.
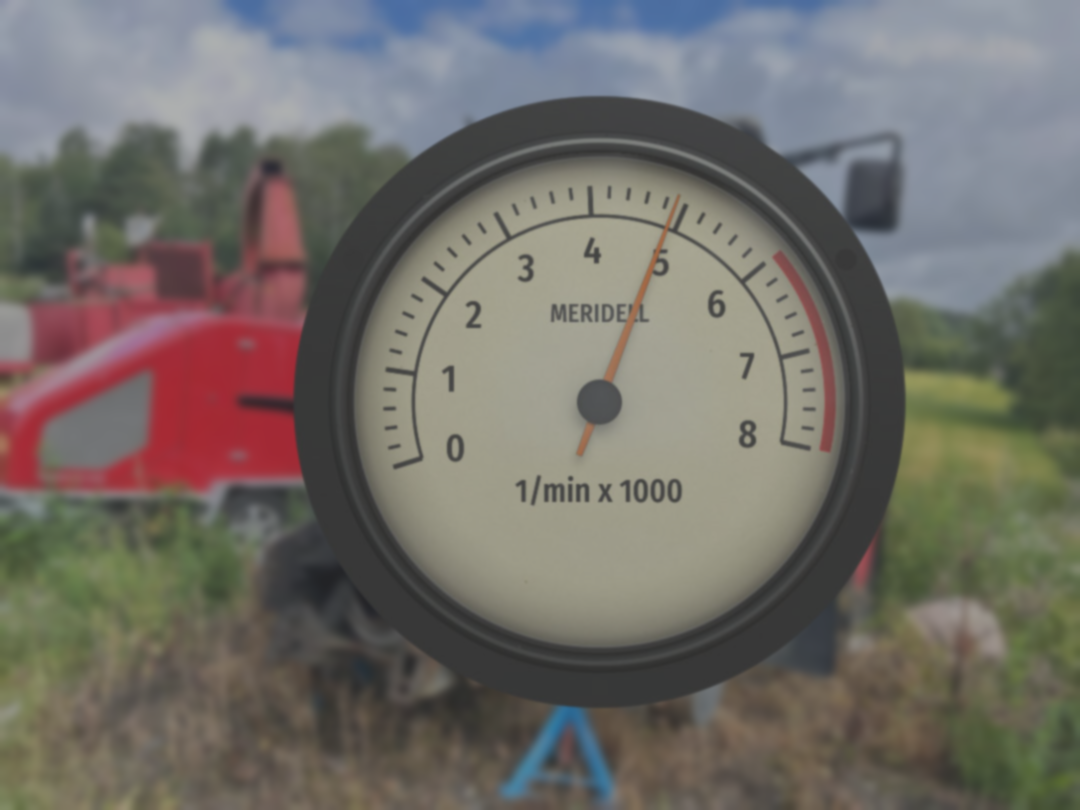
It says 4900 rpm
